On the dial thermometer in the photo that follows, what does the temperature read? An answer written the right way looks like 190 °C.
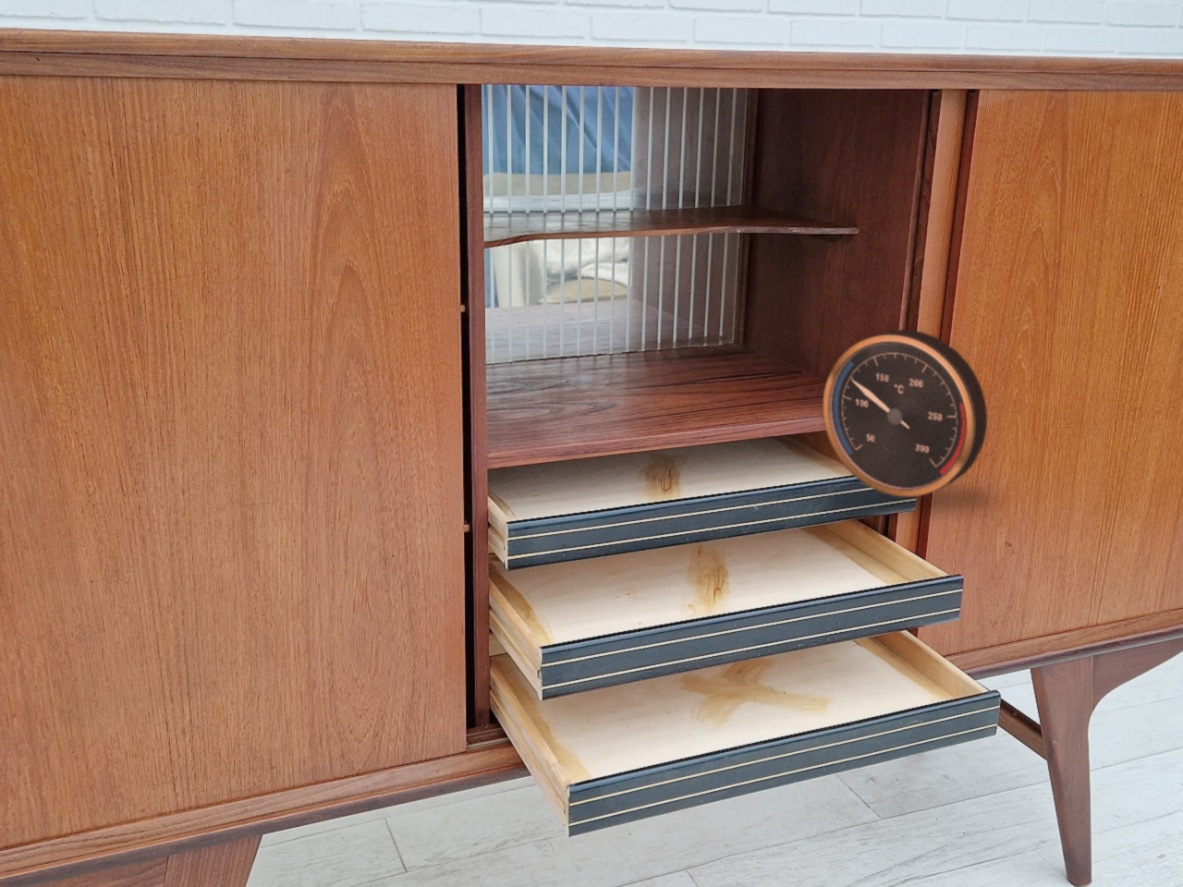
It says 120 °C
